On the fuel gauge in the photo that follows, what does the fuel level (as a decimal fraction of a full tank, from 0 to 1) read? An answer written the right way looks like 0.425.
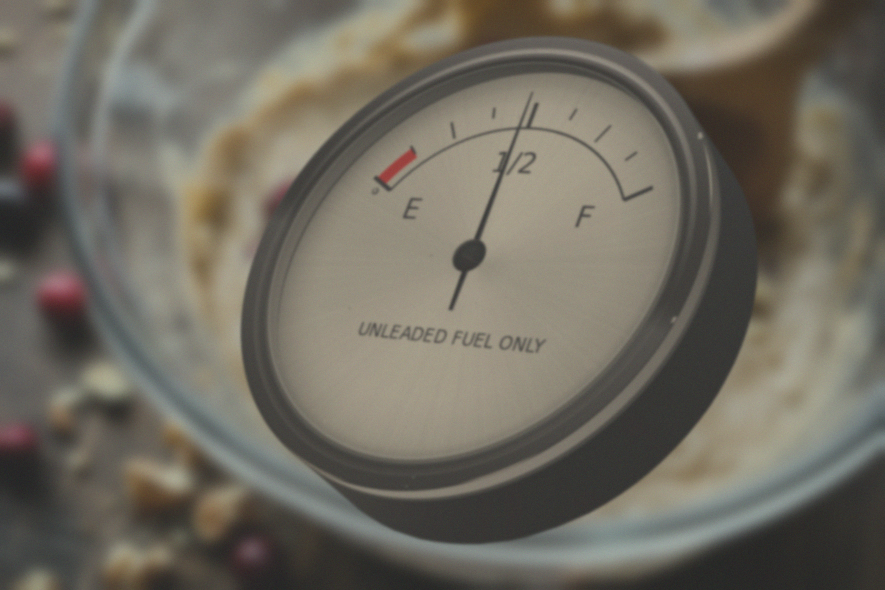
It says 0.5
